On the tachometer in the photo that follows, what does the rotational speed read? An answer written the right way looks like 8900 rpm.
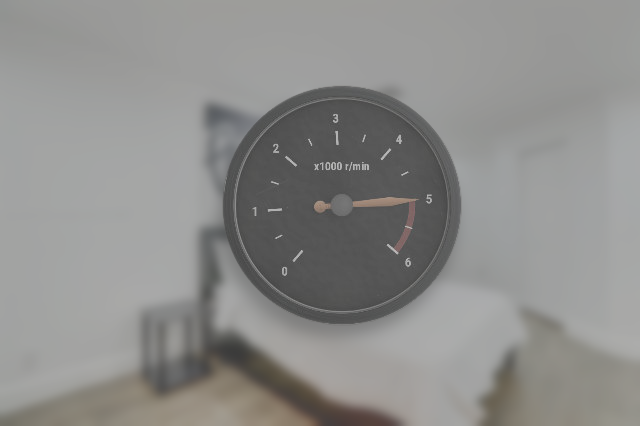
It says 5000 rpm
